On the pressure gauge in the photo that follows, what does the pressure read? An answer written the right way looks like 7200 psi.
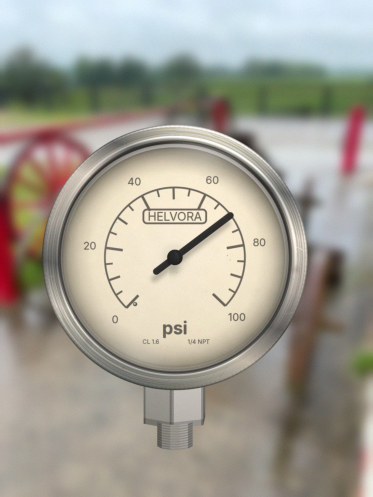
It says 70 psi
